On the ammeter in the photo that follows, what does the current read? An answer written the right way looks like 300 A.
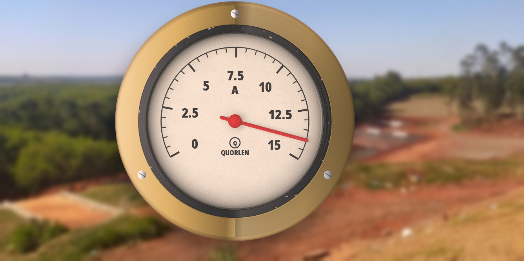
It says 14 A
